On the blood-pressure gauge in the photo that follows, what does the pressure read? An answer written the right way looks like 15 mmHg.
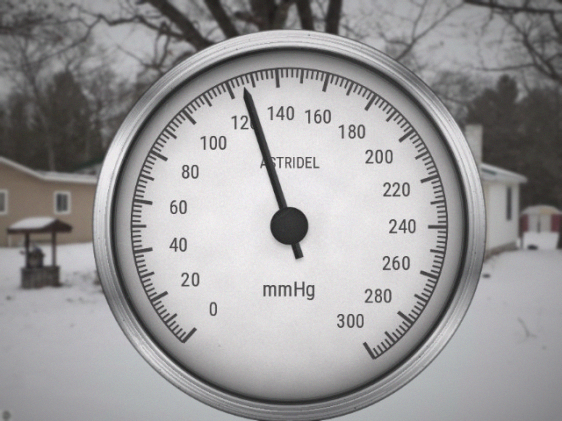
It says 126 mmHg
